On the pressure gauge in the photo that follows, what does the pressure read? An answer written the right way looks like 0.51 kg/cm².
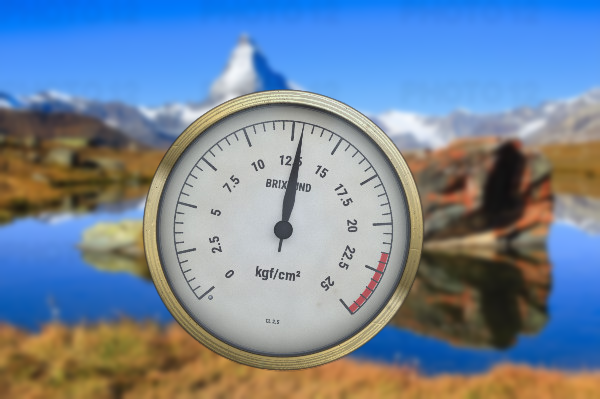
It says 13 kg/cm²
